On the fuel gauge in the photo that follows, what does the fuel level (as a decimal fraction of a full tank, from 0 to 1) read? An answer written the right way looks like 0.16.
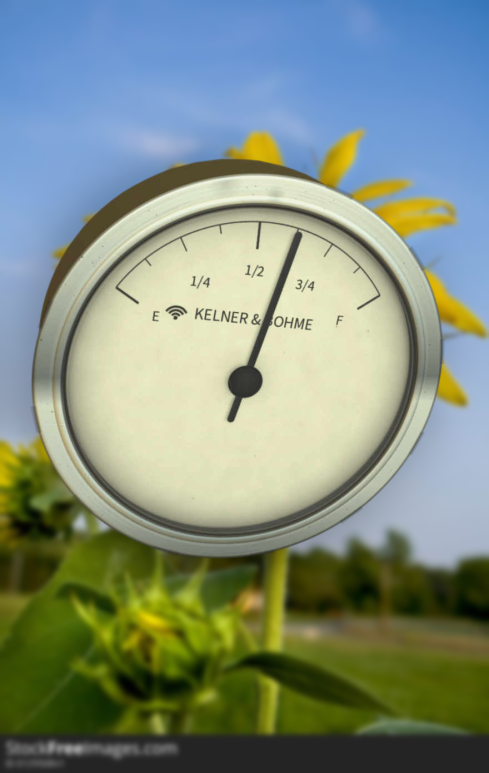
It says 0.625
